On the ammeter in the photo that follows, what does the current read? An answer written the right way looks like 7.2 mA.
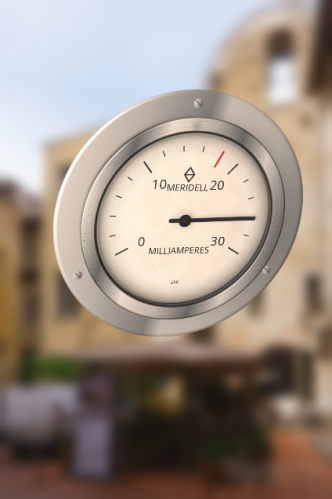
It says 26 mA
